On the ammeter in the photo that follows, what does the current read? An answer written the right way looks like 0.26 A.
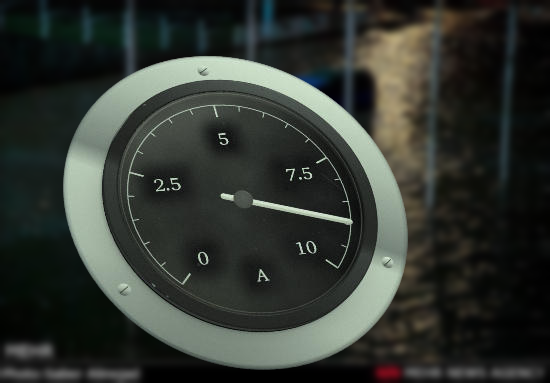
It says 9 A
